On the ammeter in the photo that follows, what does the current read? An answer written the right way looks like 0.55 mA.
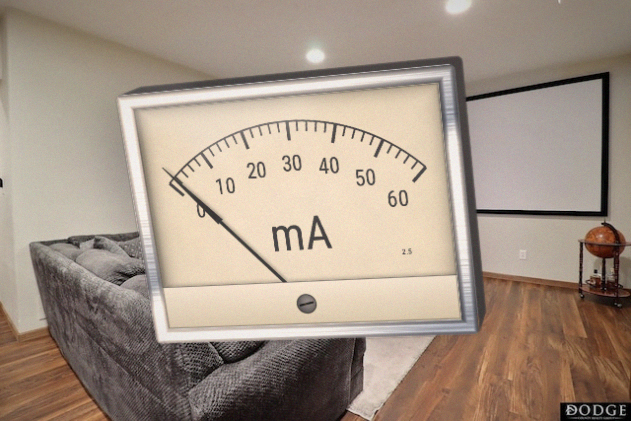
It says 2 mA
